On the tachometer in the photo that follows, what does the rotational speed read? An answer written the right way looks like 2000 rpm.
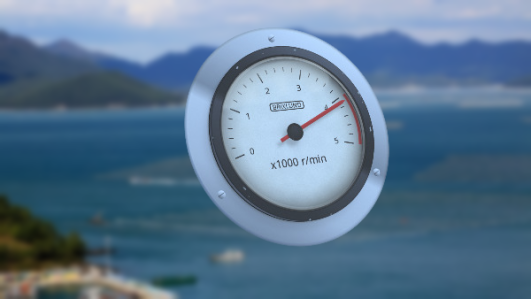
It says 4100 rpm
